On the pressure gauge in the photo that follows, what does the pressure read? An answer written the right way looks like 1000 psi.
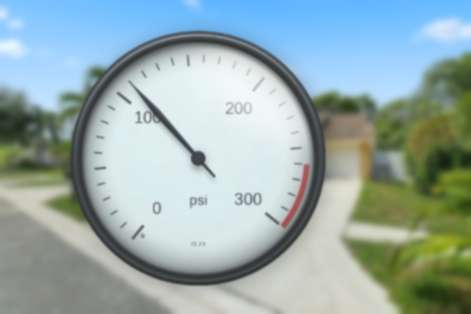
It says 110 psi
